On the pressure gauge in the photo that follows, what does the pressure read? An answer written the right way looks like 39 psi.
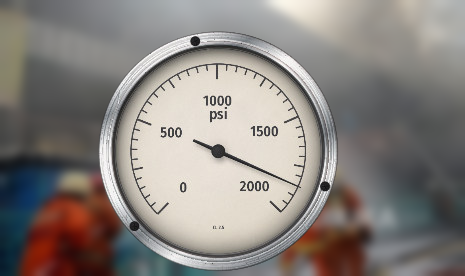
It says 1850 psi
